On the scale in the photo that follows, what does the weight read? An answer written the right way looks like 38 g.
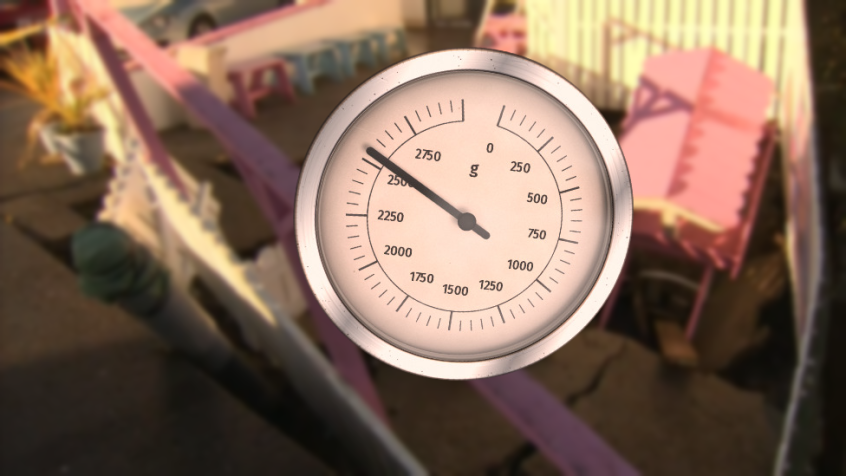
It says 2550 g
